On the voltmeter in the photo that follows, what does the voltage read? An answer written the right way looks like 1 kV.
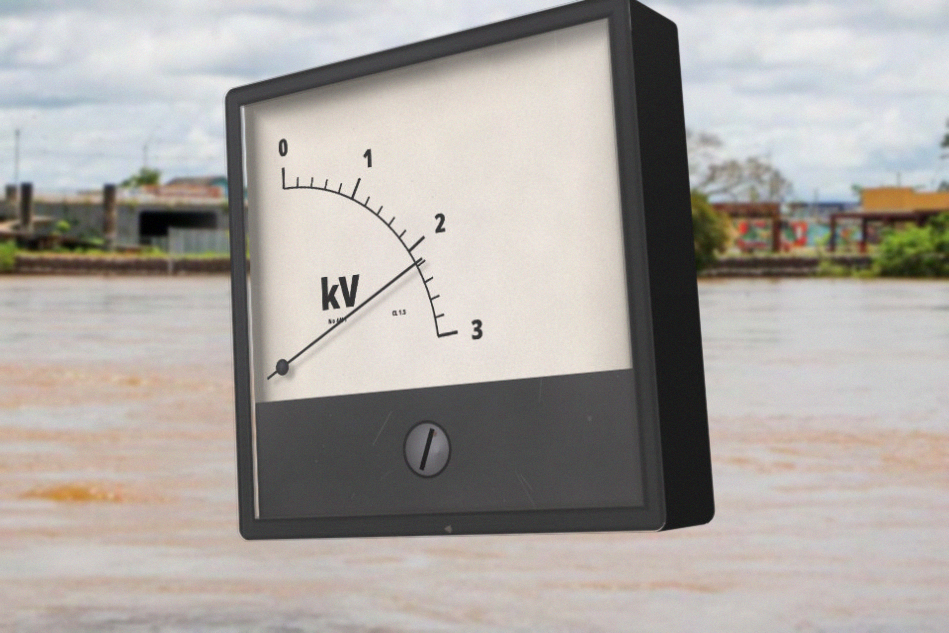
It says 2.2 kV
